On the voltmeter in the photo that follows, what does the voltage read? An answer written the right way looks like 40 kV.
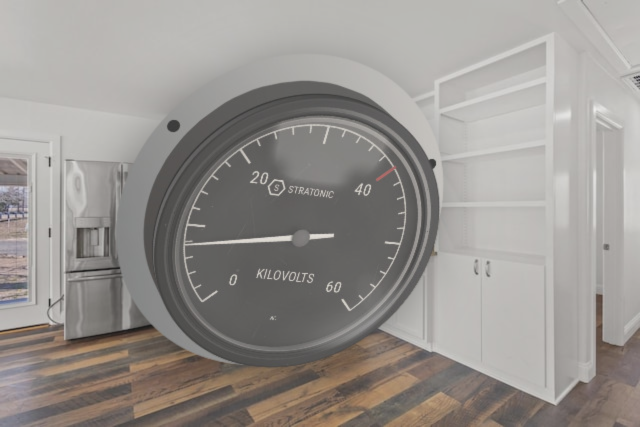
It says 8 kV
